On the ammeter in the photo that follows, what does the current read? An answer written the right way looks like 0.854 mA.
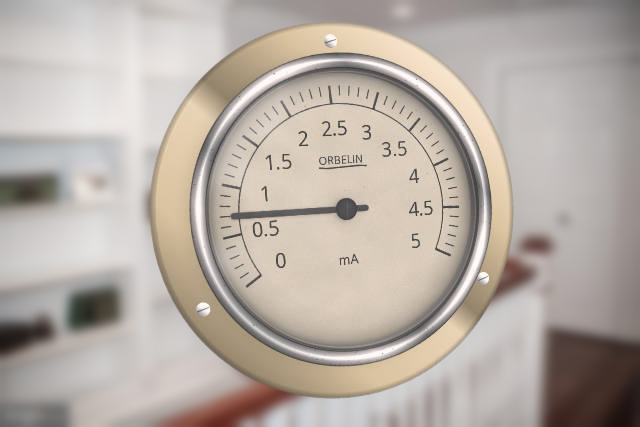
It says 0.7 mA
